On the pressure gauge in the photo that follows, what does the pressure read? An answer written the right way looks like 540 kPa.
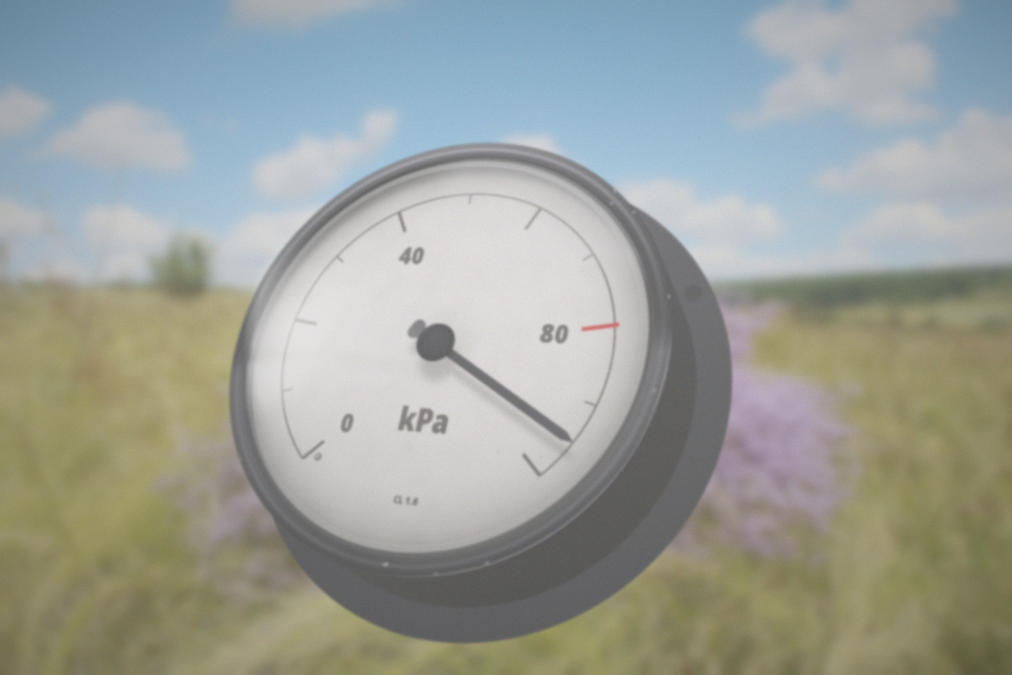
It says 95 kPa
